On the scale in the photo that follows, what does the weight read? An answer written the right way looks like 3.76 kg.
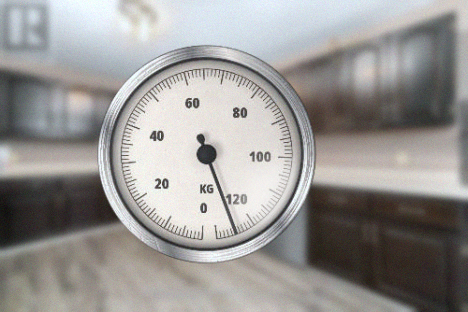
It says 125 kg
